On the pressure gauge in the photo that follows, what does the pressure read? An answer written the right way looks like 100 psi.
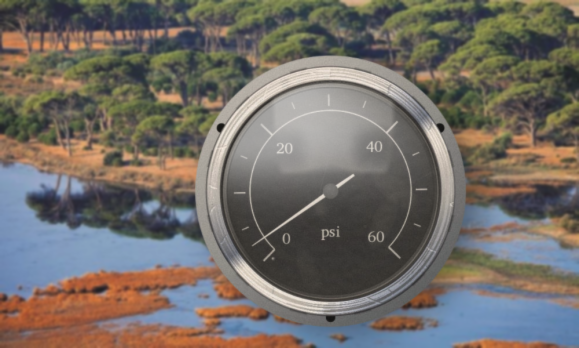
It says 2.5 psi
